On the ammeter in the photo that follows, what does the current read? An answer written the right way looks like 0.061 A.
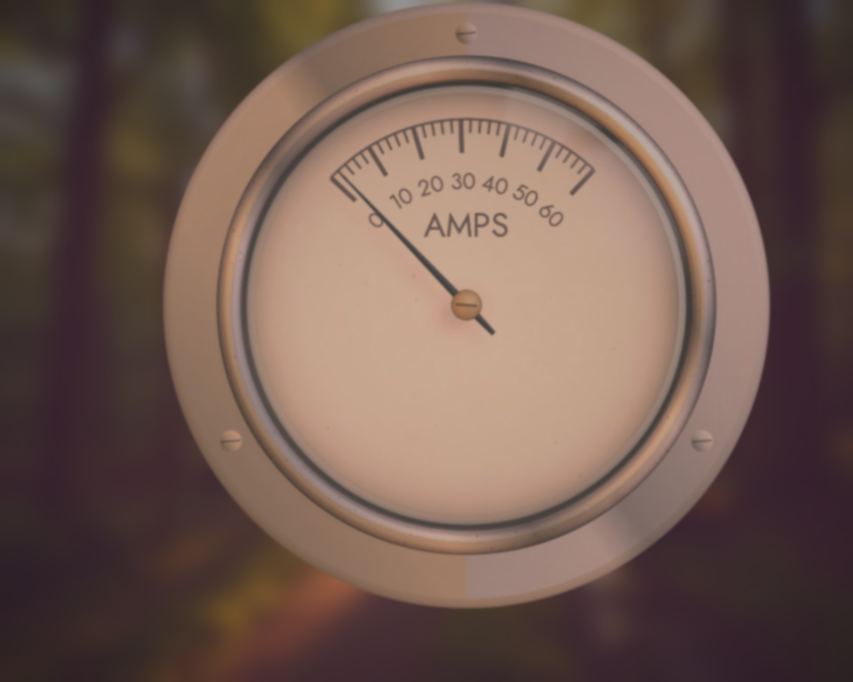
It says 2 A
